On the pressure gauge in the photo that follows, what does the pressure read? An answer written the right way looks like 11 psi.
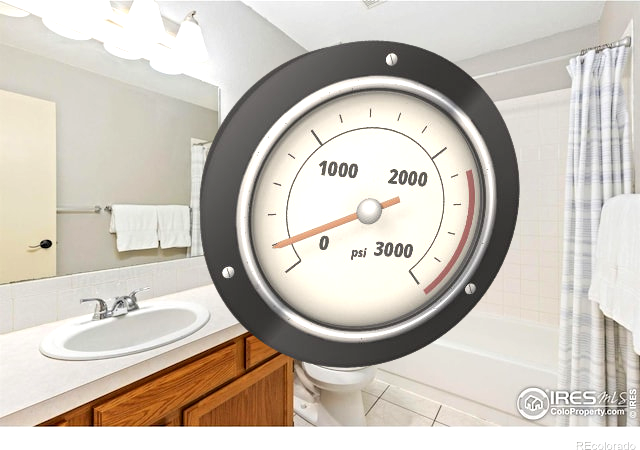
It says 200 psi
